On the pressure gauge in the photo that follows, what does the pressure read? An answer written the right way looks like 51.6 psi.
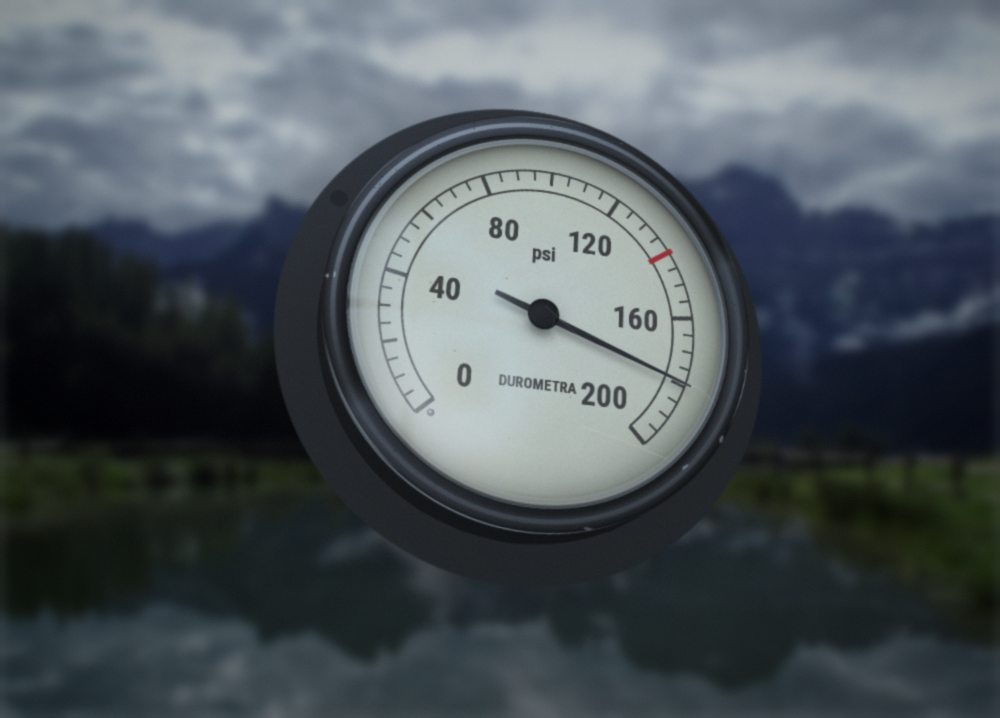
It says 180 psi
